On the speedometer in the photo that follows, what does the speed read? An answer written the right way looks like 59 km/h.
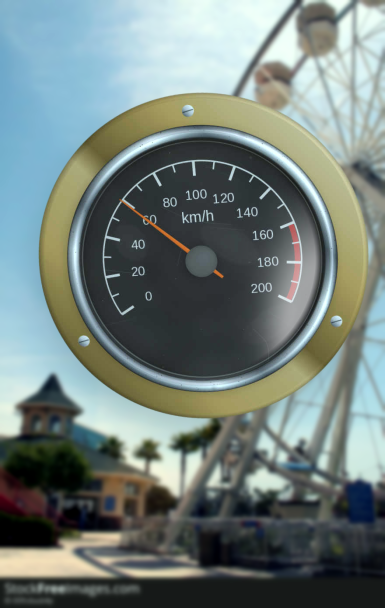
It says 60 km/h
